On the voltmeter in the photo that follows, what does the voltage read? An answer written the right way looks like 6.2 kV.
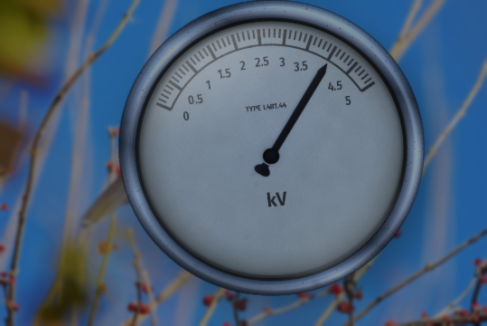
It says 4 kV
